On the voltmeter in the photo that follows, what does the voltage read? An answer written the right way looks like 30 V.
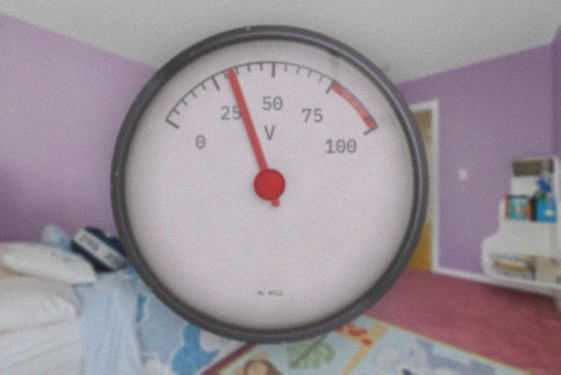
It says 32.5 V
